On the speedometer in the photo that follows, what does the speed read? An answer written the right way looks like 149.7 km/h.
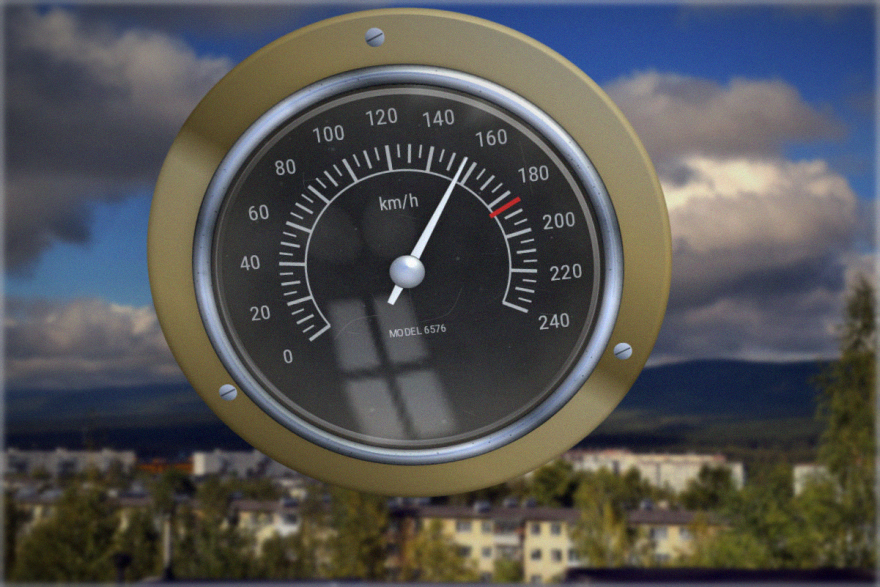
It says 155 km/h
